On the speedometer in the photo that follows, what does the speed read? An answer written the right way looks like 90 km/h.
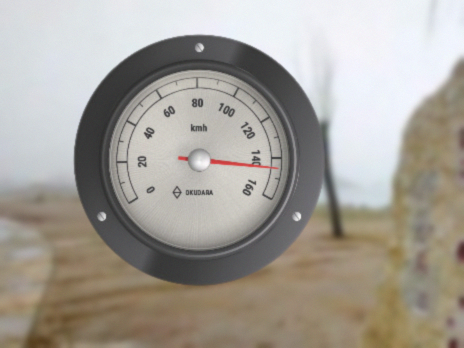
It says 145 km/h
